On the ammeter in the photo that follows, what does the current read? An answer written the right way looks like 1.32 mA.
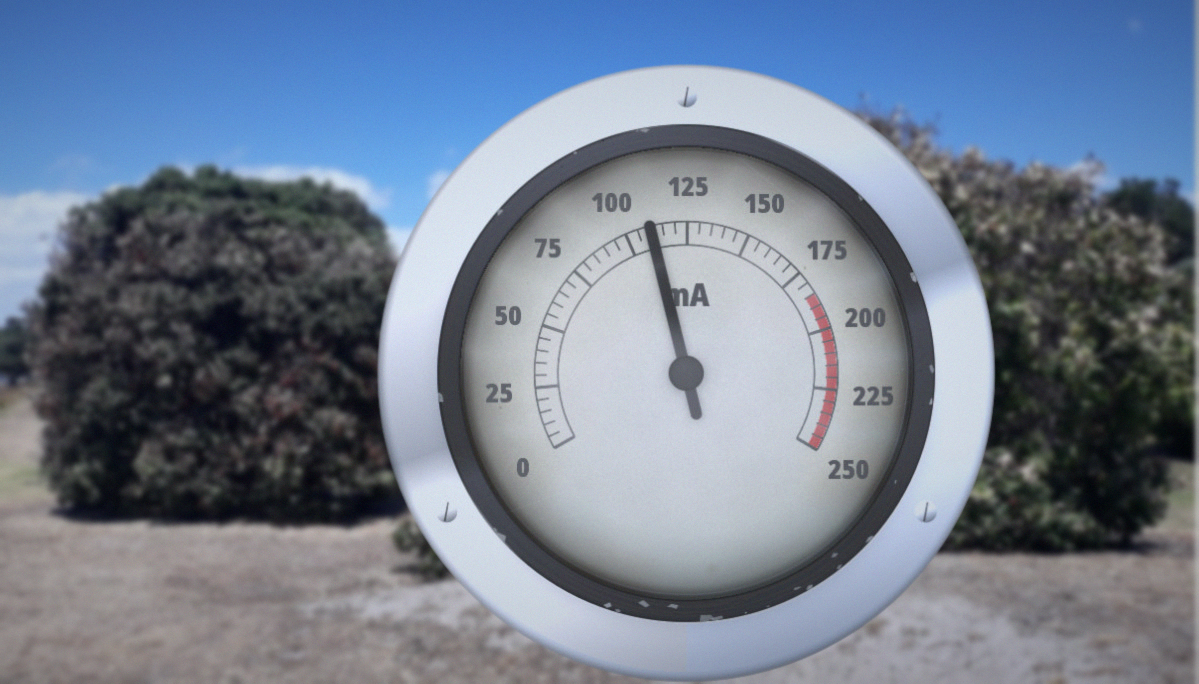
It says 110 mA
